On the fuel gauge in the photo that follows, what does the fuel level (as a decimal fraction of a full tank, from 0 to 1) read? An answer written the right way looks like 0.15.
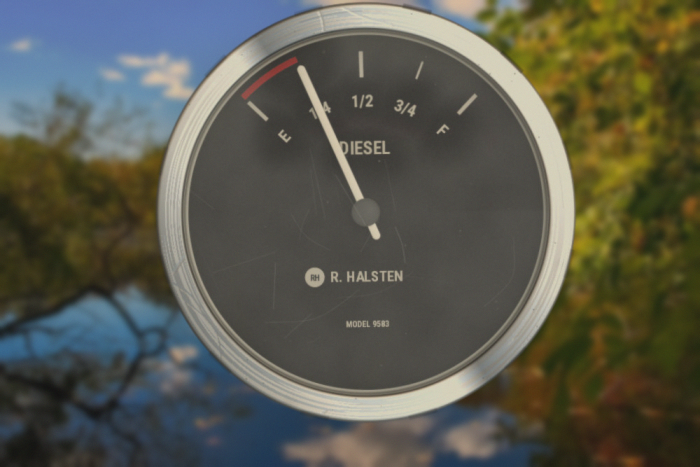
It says 0.25
